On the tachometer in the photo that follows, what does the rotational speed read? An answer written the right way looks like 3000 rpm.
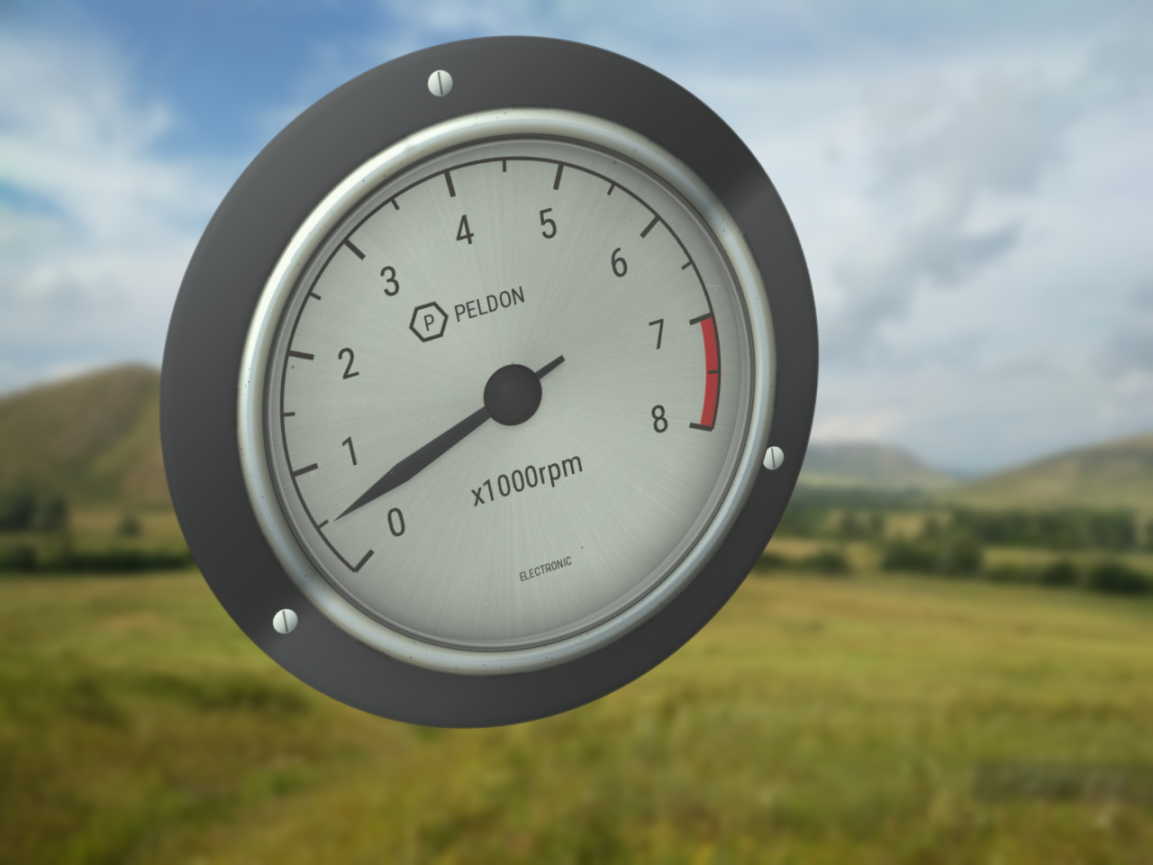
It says 500 rpm
